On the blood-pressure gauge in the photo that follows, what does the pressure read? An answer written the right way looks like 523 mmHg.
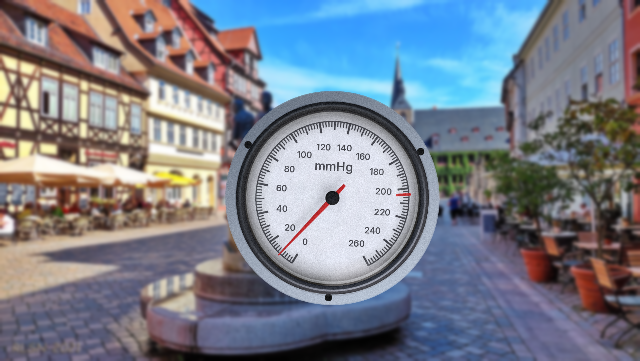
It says 10 mmHg
